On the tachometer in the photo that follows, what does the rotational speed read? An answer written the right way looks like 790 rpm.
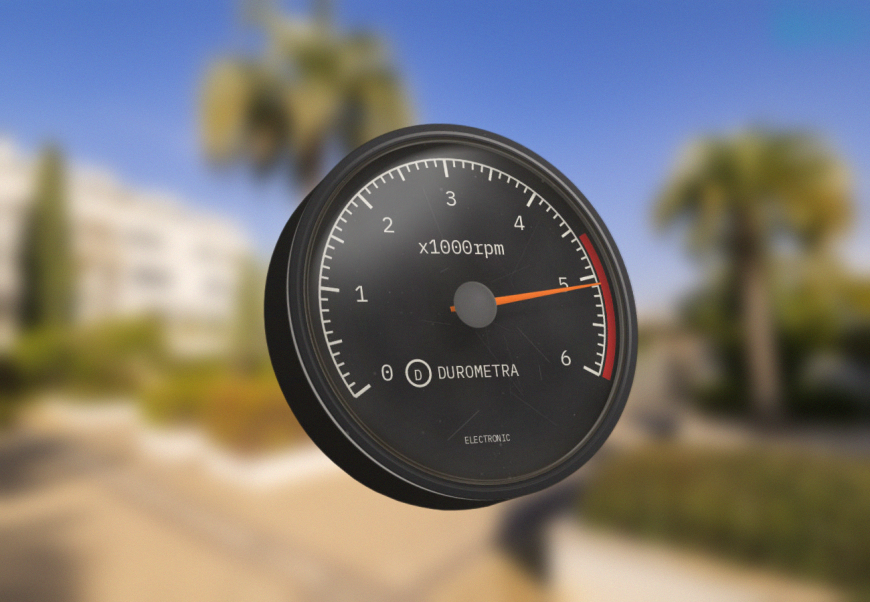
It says 5100 rpm
